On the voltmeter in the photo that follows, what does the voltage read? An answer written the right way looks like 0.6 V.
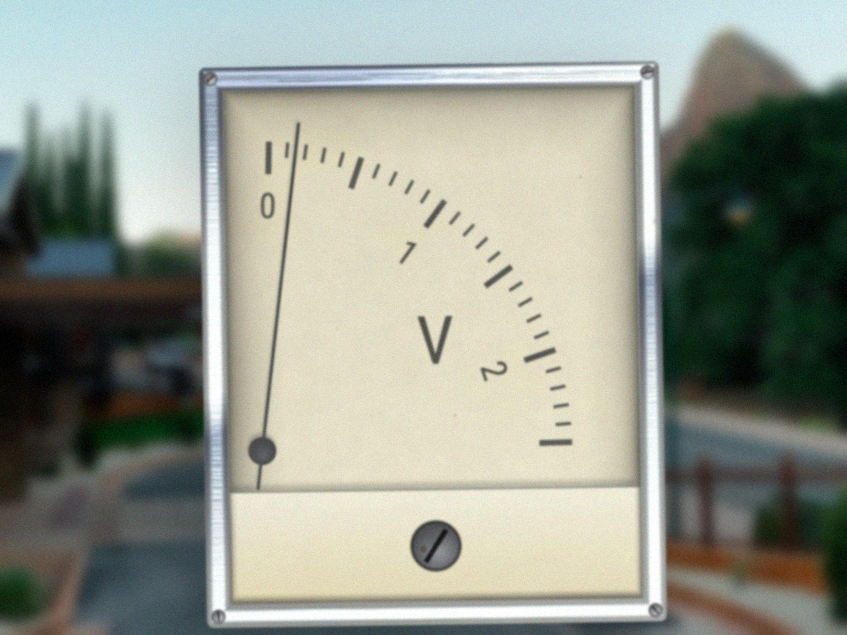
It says 0.15 V
